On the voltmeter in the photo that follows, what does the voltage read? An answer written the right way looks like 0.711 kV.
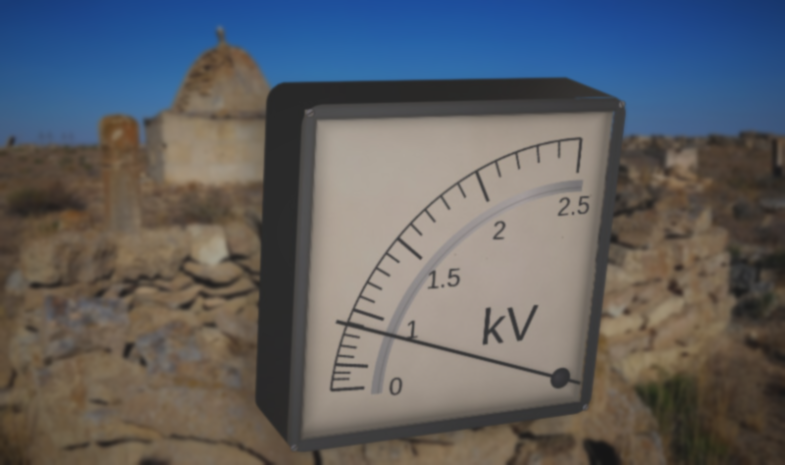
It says 0.9 kV
